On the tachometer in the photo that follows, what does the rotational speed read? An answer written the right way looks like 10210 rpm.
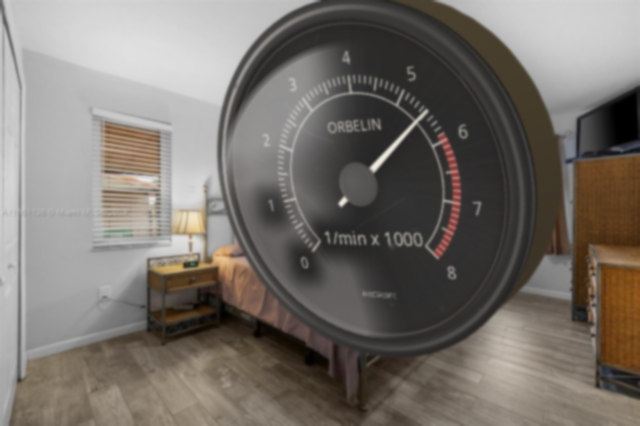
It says 5500 rpm
